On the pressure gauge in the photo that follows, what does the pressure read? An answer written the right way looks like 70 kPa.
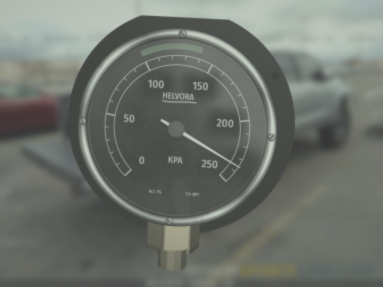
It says 235 kPa
